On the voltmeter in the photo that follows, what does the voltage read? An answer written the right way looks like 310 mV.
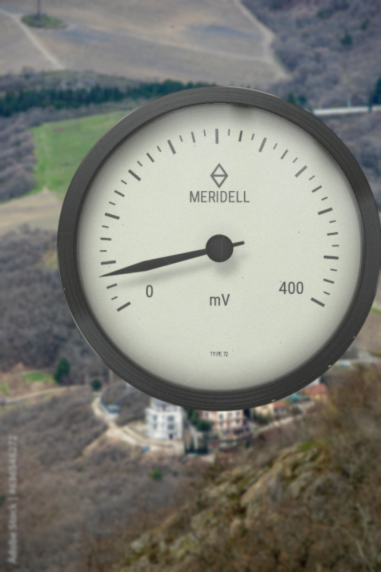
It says 30 mV
